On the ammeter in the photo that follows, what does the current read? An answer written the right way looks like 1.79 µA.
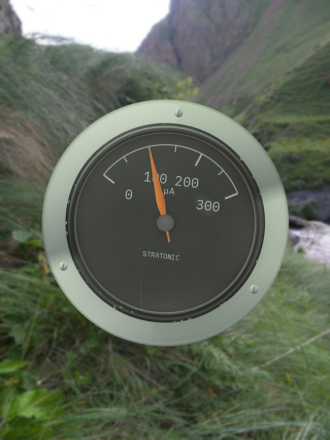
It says 100 µA
